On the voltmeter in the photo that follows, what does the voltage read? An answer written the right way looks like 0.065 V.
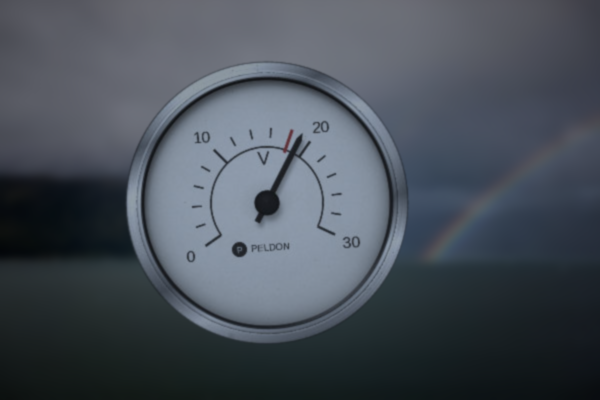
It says 19 V
